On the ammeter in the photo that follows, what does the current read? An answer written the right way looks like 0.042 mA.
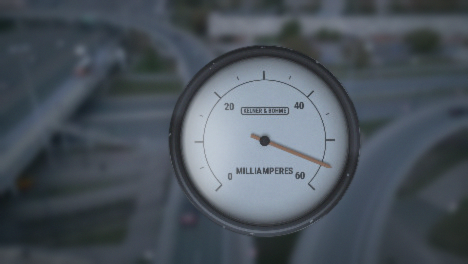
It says 55 mA
